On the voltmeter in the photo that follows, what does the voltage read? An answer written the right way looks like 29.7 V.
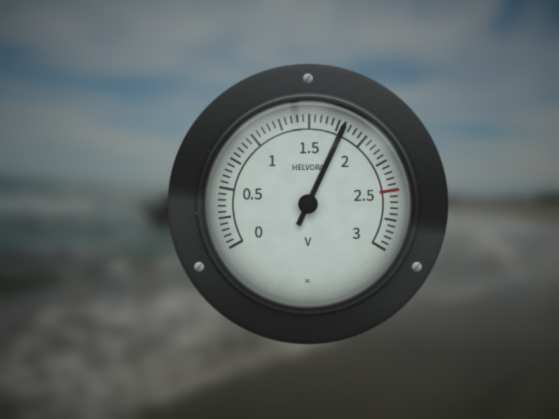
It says 1.8 V
